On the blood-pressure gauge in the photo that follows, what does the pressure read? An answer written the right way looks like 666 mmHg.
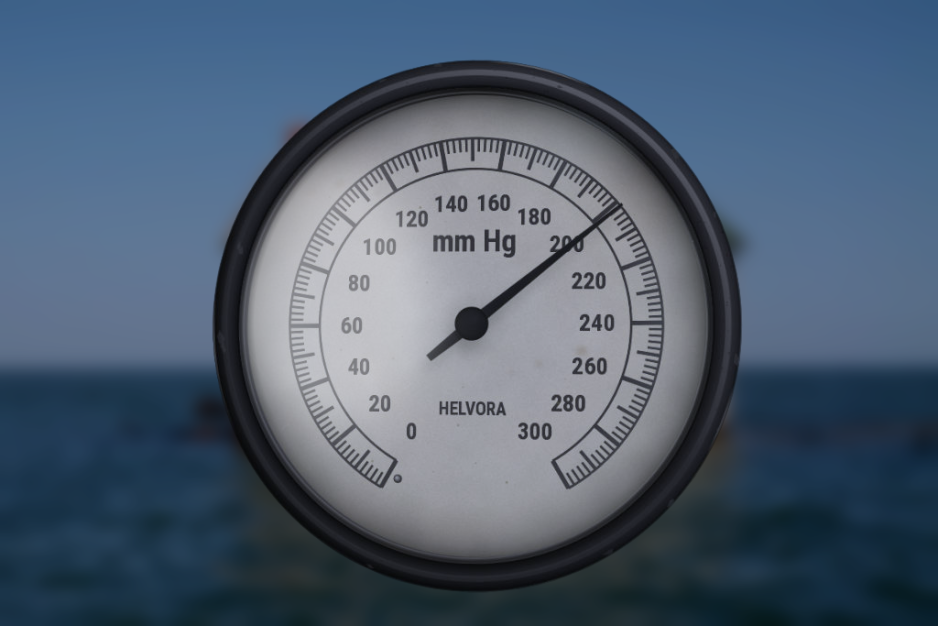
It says 202 mmHg
